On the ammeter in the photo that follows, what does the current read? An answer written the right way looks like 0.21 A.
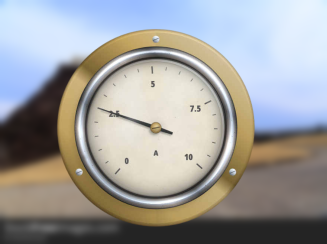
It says 2.5 A
